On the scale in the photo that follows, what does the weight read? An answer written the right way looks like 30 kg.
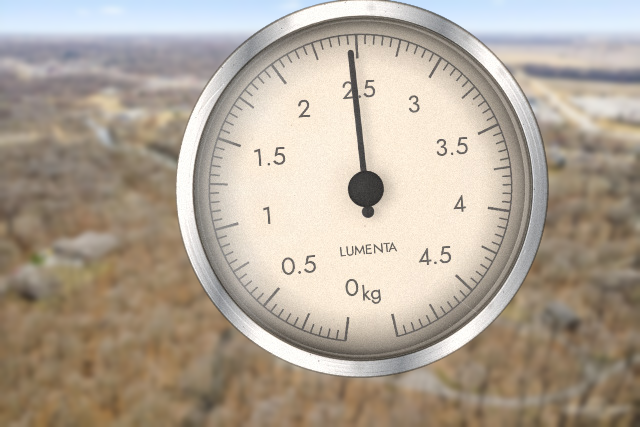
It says 2.45 kg
